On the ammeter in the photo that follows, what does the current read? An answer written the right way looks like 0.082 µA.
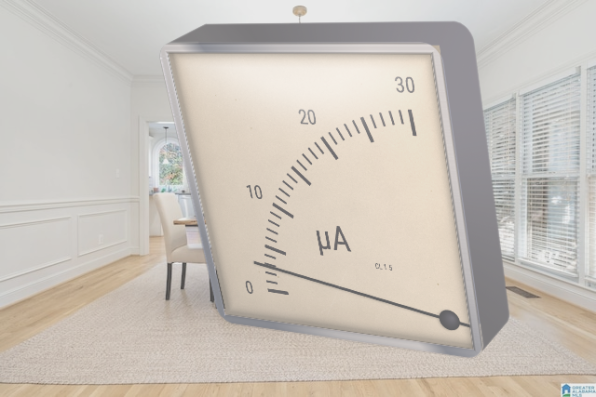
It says 3 µA
